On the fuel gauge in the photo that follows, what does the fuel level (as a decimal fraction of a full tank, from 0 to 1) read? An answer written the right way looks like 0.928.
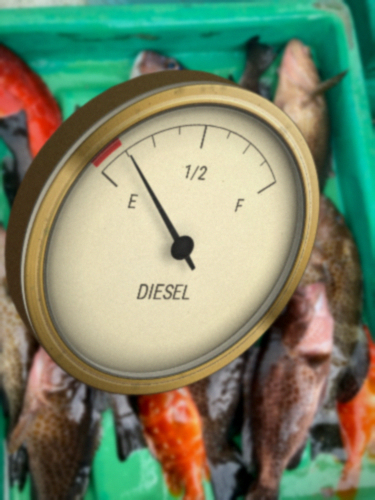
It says 0.125
